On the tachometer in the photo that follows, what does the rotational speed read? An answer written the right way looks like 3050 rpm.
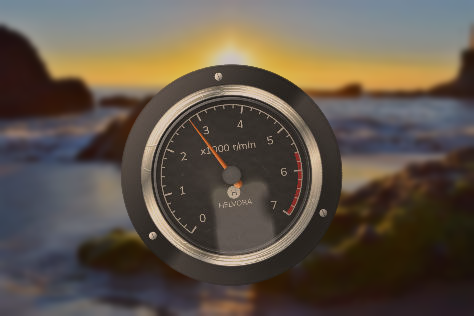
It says 2800 rpm
